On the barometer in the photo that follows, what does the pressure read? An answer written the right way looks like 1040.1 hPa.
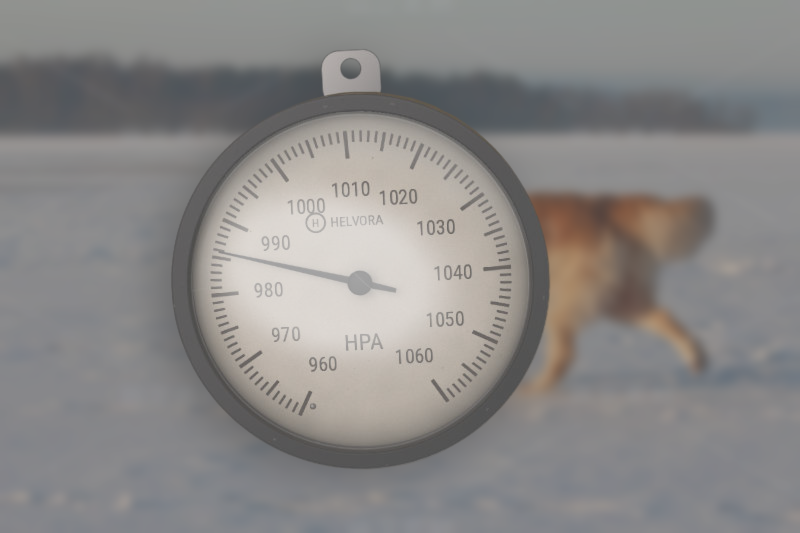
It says 986 hPa
